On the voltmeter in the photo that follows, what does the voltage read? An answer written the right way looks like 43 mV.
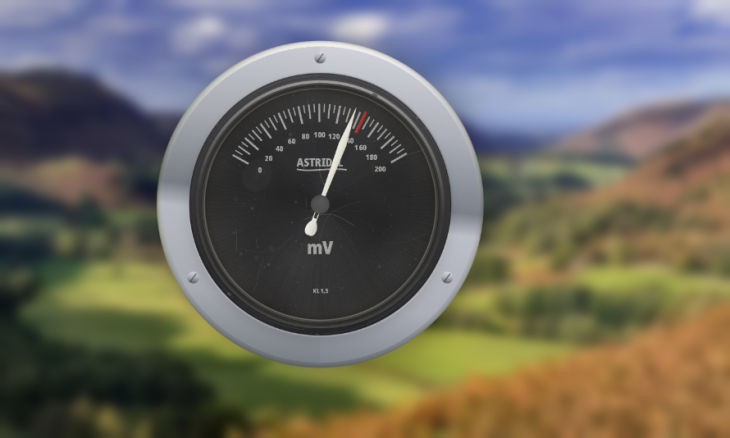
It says 135 mV
